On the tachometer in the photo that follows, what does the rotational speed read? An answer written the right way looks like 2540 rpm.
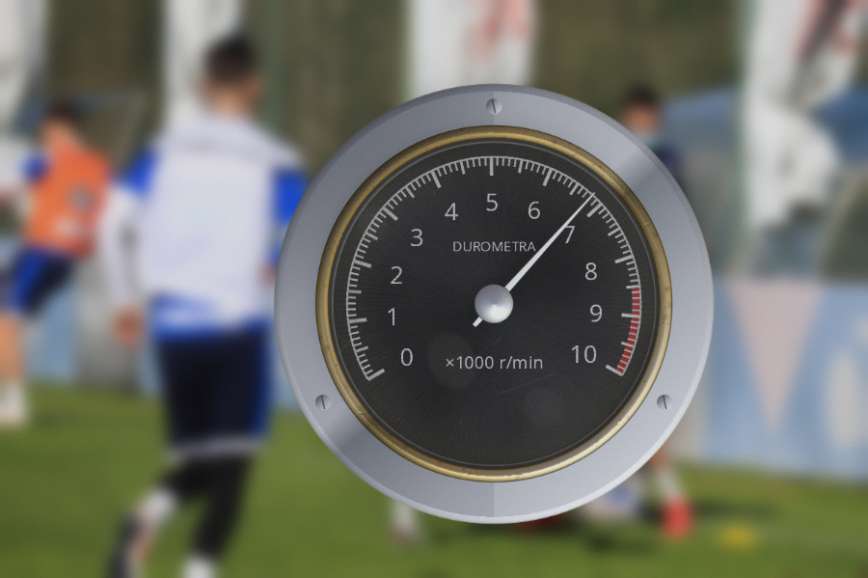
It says 6800 rpm
